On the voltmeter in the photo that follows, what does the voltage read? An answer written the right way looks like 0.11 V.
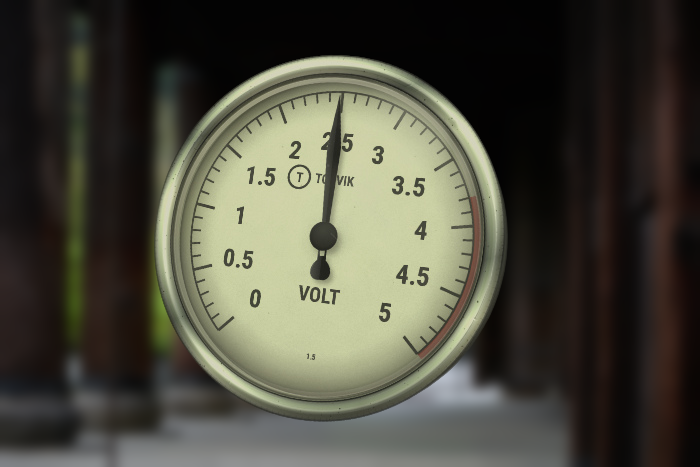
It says 2.5 V
